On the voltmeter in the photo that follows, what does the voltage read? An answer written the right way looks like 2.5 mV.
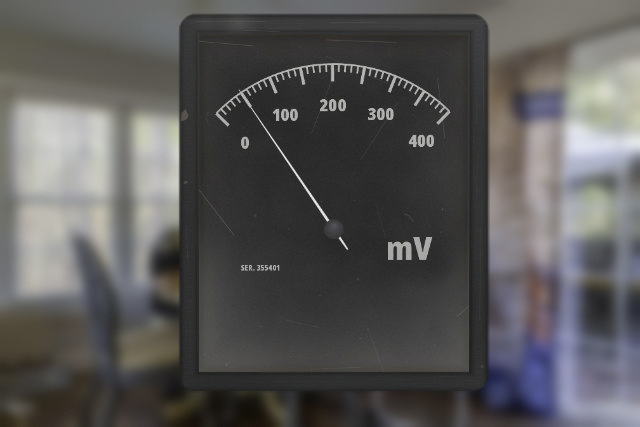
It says 50 mV
